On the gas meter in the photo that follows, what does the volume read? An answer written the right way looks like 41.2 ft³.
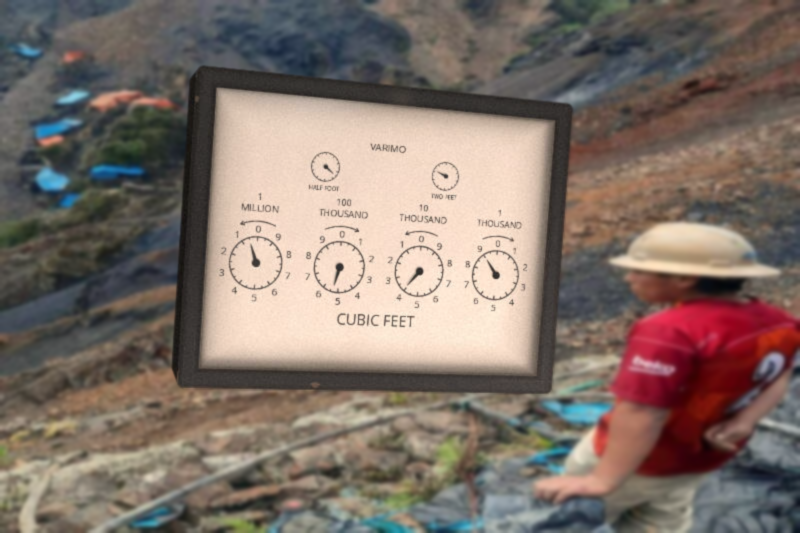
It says 53900 ft³
